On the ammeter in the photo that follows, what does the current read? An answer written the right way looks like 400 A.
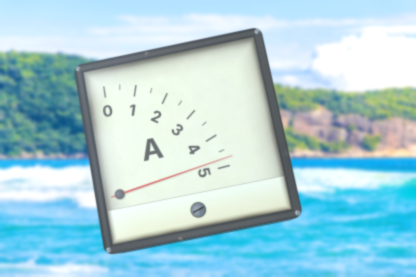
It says 4.75 A
